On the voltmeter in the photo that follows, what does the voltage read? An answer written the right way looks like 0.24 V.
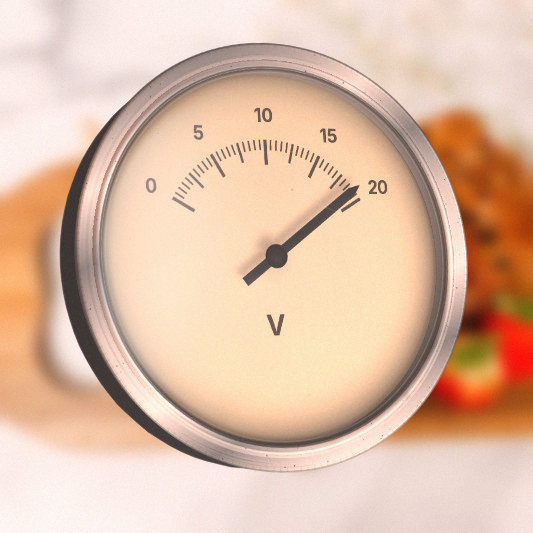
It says 19 V
